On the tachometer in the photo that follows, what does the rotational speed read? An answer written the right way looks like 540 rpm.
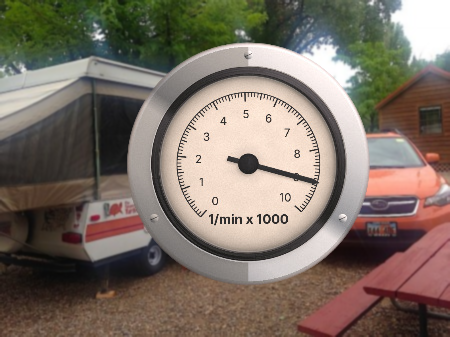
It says 9000 rpm
